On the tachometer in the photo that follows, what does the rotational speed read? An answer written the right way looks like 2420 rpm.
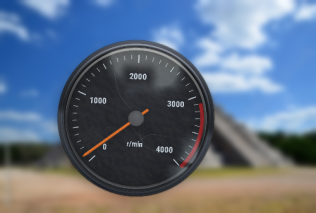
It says 100 rpm
